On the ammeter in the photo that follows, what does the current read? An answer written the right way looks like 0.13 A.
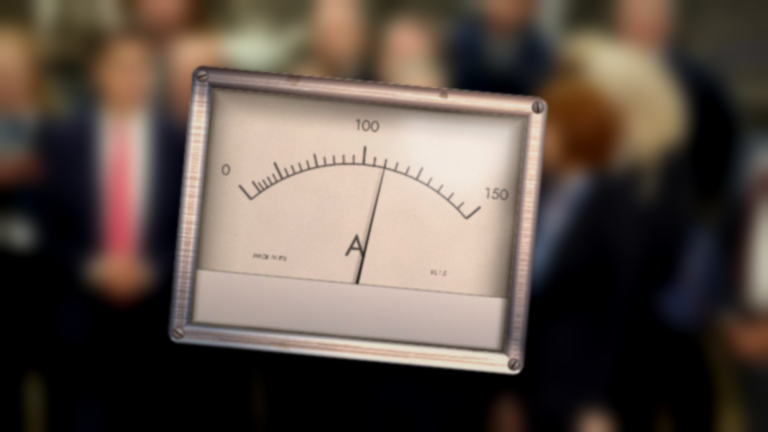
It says 110 A
